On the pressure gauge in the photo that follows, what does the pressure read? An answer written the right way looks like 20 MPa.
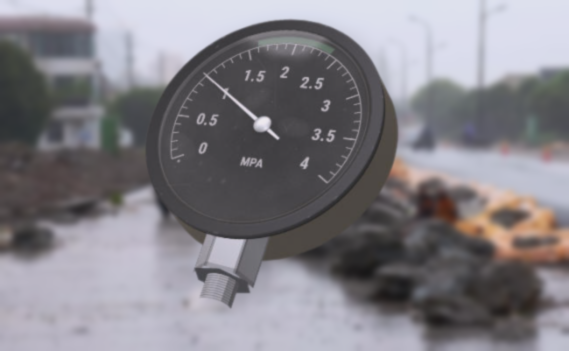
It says 1 MPa
